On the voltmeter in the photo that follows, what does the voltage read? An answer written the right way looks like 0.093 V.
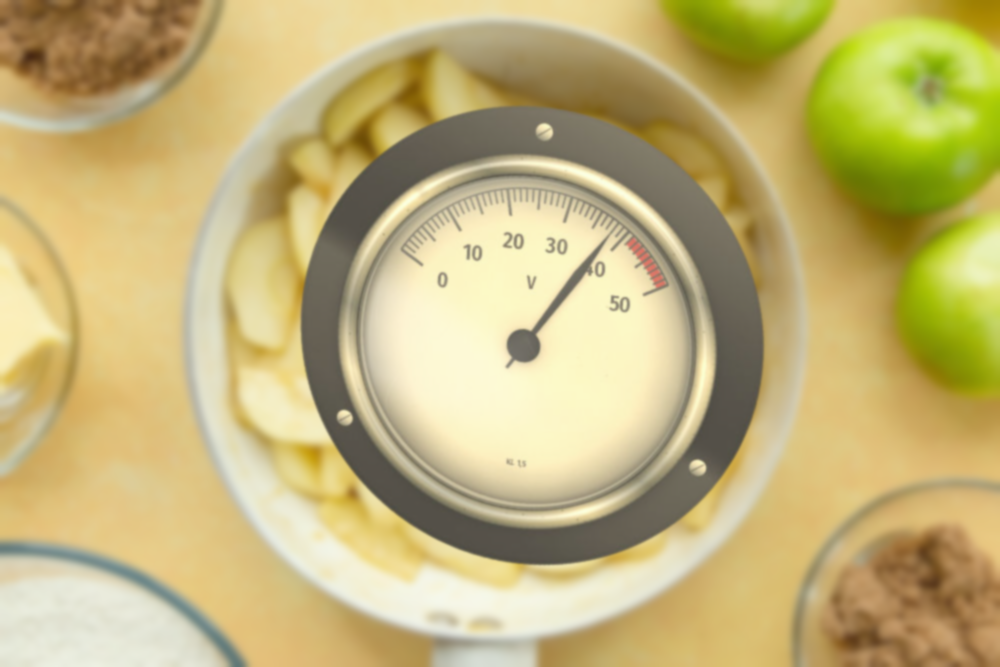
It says 38 V
